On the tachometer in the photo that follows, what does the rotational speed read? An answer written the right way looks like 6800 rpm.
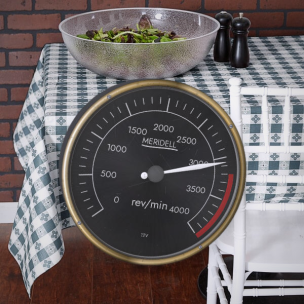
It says 3050 rpm
